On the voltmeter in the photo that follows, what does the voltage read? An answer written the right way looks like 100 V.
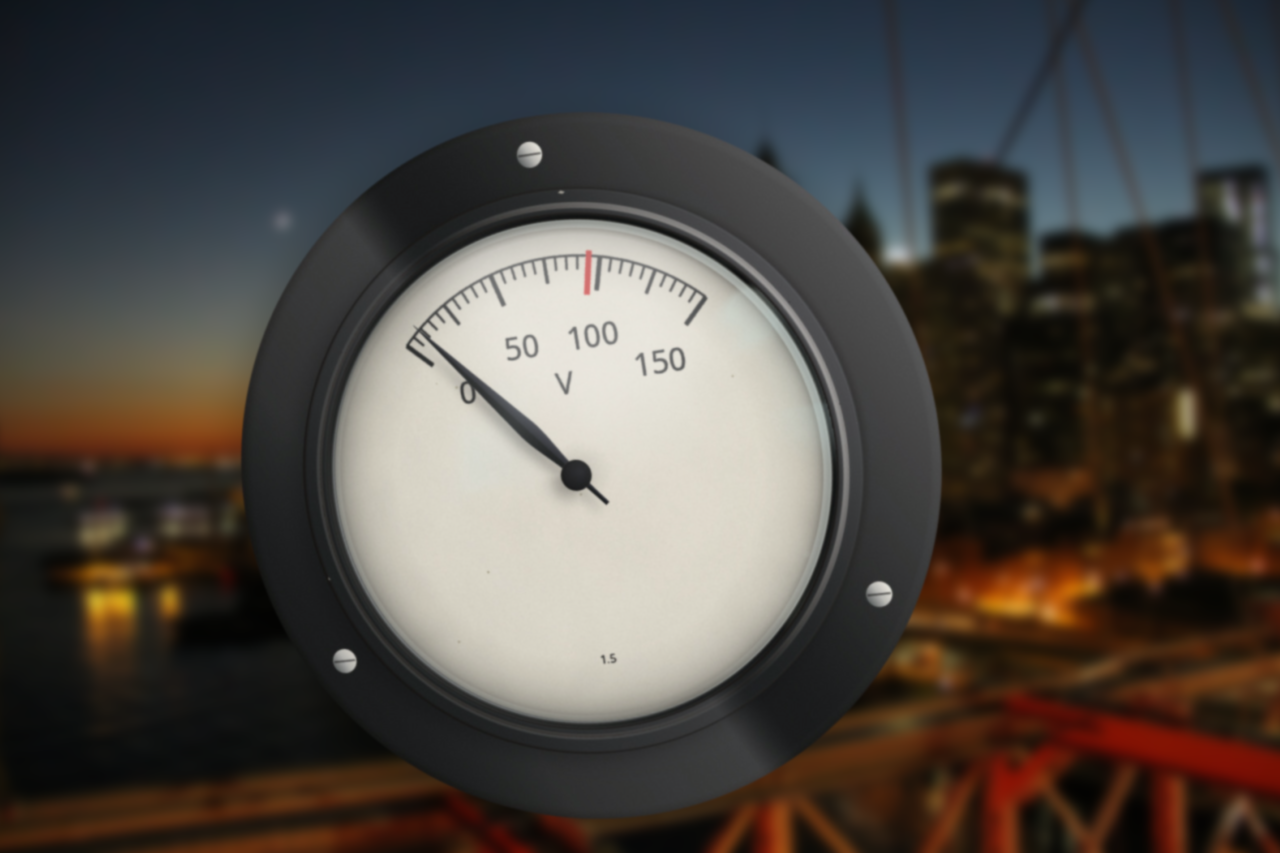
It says 10 V
